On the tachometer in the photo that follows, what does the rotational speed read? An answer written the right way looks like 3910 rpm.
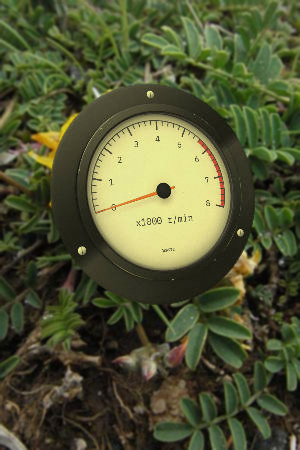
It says 0 rpm
